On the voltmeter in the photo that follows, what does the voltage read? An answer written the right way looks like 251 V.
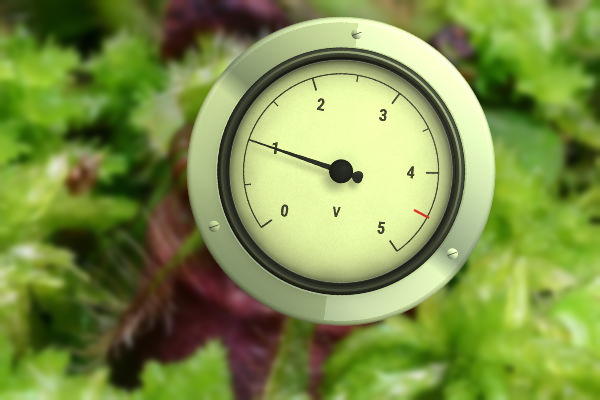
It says 1 V
